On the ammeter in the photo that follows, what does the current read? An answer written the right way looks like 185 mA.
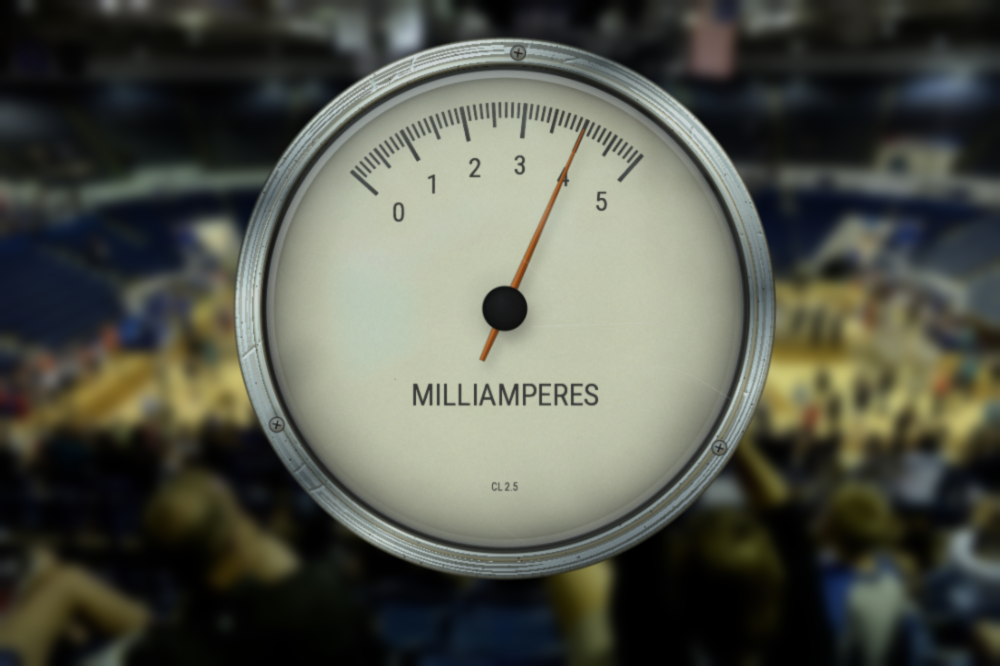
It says 4 mA
